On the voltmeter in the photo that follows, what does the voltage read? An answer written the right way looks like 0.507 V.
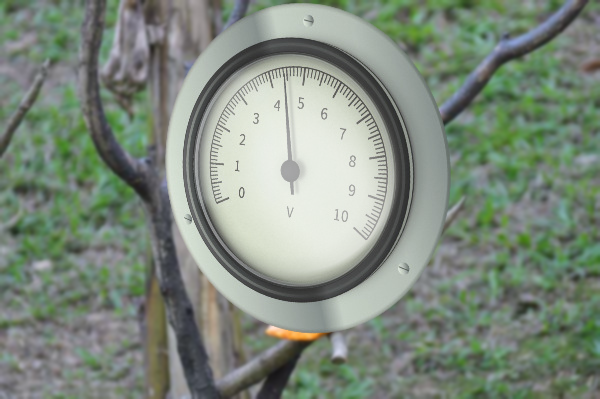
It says 4.5 V
